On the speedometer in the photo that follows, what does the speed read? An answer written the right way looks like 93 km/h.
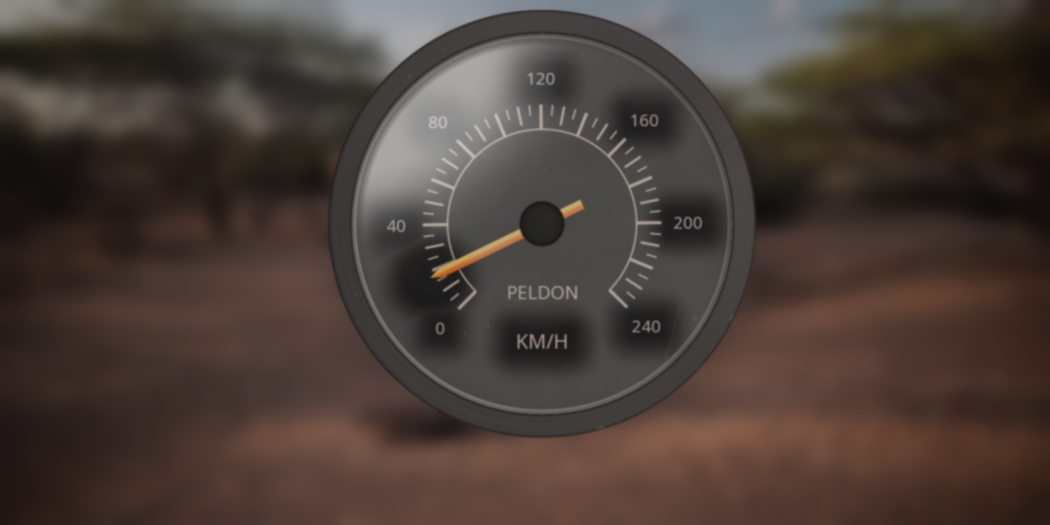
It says 17.5 km/h
